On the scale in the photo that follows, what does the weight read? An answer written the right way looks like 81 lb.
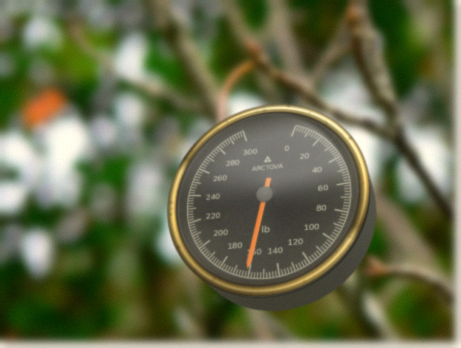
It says 160 lb
